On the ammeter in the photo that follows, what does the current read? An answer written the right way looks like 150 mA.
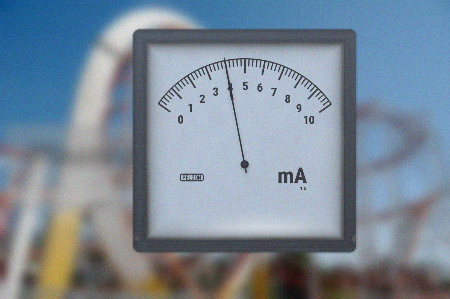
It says 4 mA
